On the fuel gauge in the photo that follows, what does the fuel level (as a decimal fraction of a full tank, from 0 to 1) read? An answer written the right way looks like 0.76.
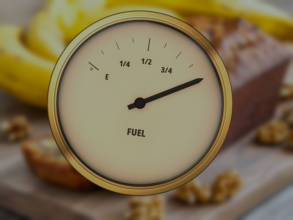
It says 1
